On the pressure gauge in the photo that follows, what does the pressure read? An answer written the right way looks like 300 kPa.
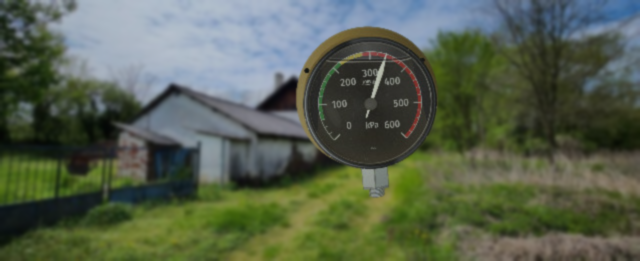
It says 340 kPa
